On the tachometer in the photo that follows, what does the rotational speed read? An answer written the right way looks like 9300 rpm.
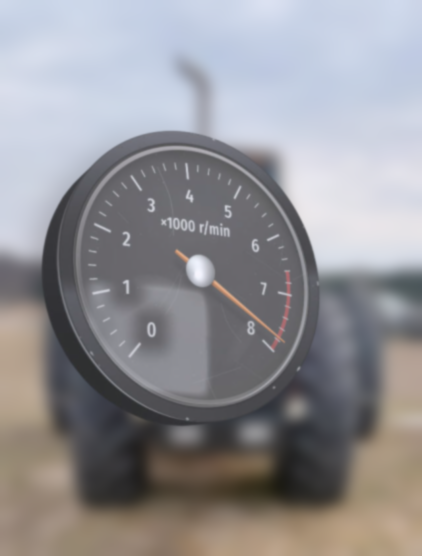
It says 7800 rpm
